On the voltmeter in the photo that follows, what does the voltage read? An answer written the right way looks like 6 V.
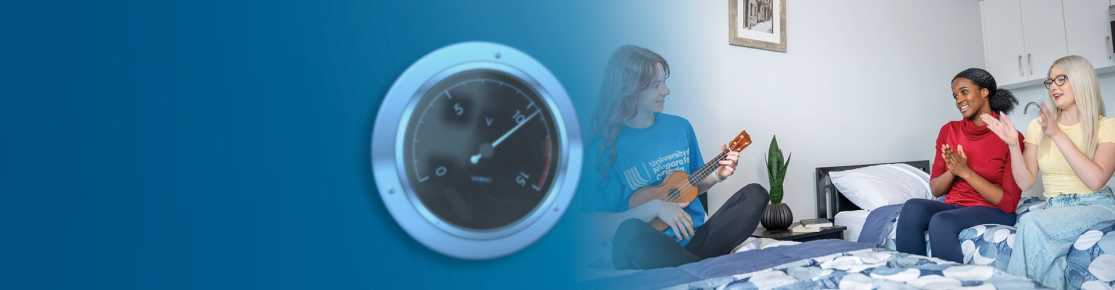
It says 10.5 V
